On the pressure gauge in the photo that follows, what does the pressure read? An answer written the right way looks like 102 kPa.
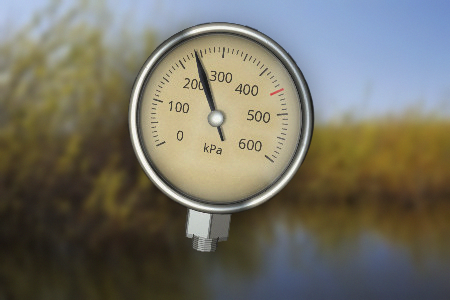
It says 240 kPa
